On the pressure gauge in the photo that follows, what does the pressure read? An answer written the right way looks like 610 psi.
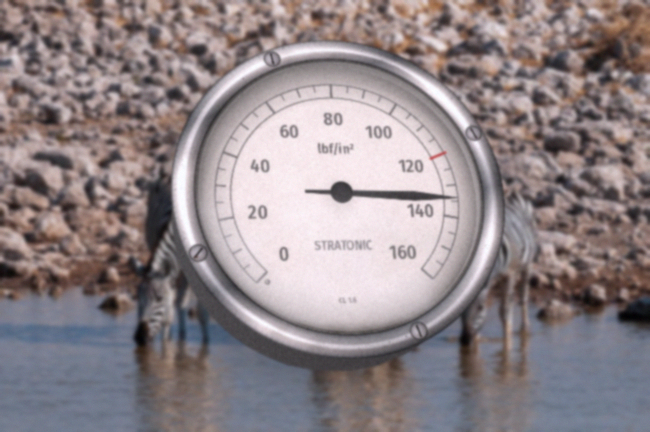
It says 135 psi
